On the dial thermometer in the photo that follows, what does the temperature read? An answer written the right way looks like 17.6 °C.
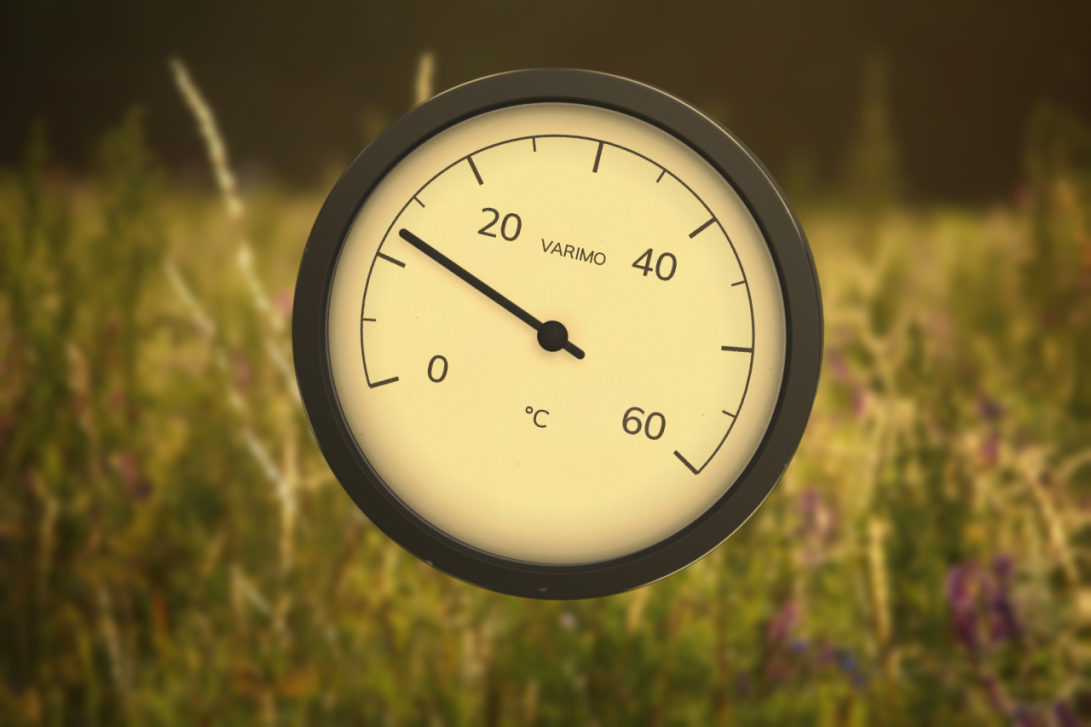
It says 12.5 °C
